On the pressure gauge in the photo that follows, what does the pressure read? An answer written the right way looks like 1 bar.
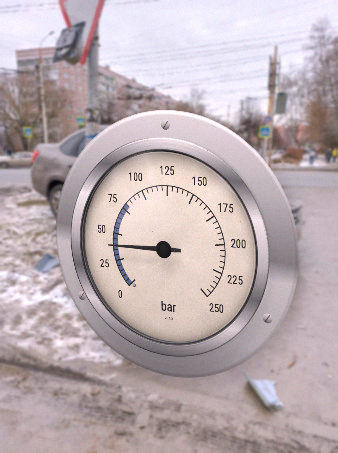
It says 40 bar
